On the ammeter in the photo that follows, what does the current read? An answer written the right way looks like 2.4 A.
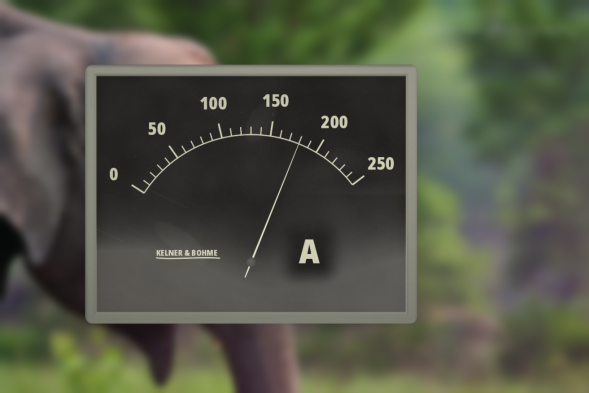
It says 180 A
